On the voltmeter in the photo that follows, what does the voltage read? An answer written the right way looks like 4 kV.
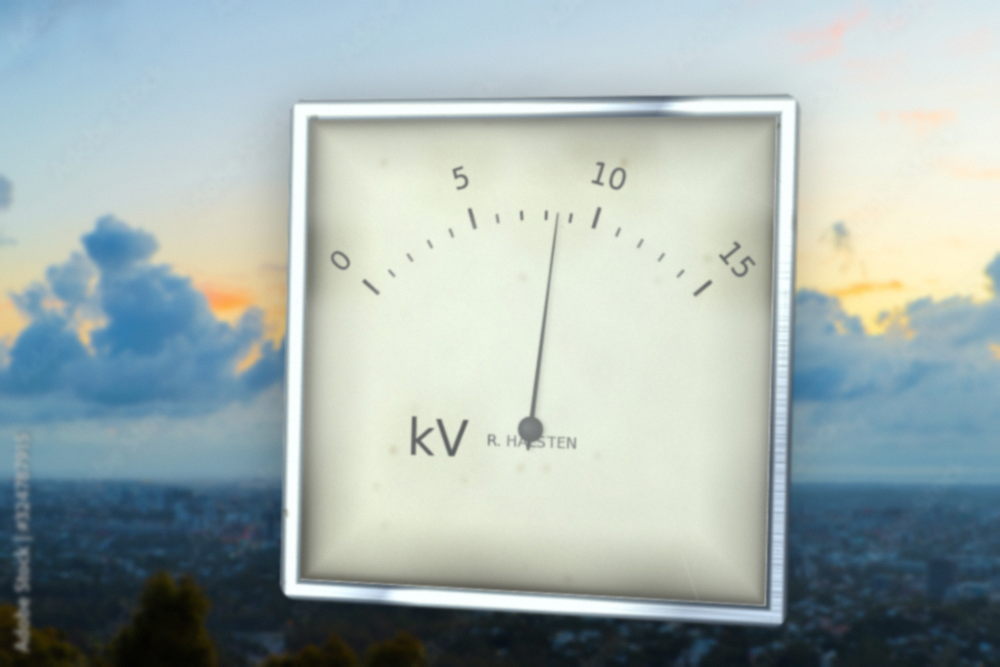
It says 8.5 kV
